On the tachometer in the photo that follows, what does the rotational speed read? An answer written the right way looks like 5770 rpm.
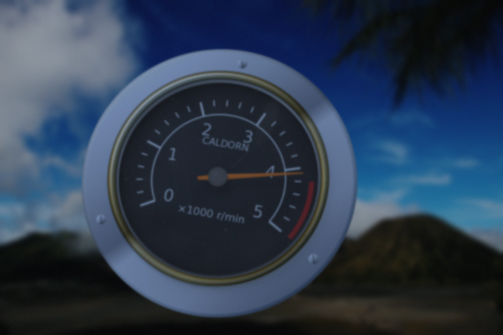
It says 4100 rpm
